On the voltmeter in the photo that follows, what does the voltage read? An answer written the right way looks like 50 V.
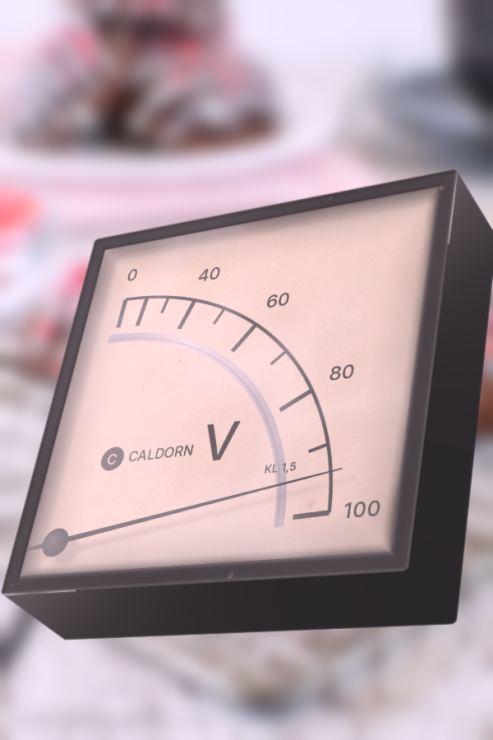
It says 95 V
